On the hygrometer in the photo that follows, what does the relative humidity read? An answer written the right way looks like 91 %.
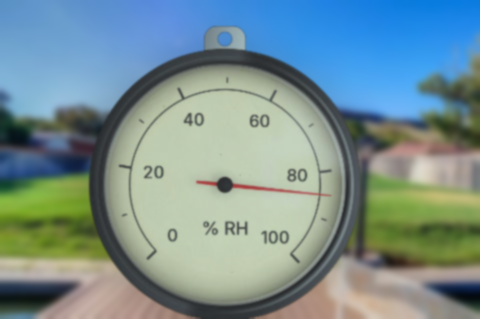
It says 85 %
